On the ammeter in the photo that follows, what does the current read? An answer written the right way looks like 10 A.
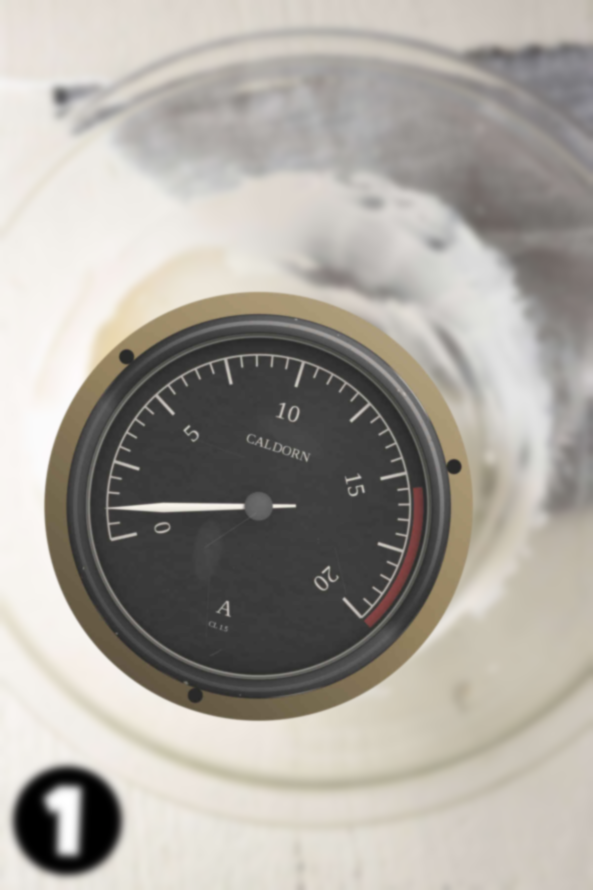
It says 1 A
